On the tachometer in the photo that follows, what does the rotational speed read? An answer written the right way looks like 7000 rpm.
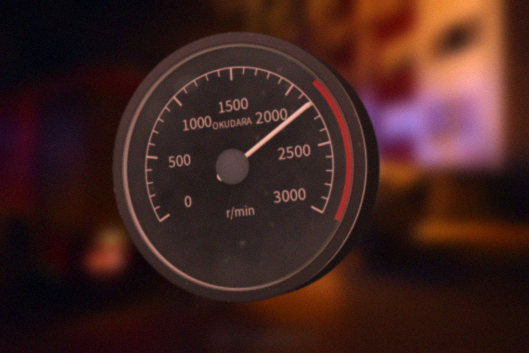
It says 2200 rpm
